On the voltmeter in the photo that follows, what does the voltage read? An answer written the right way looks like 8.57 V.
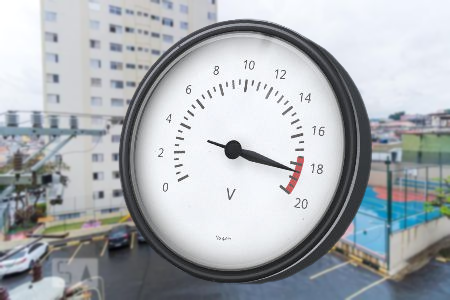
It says 18.5 V
